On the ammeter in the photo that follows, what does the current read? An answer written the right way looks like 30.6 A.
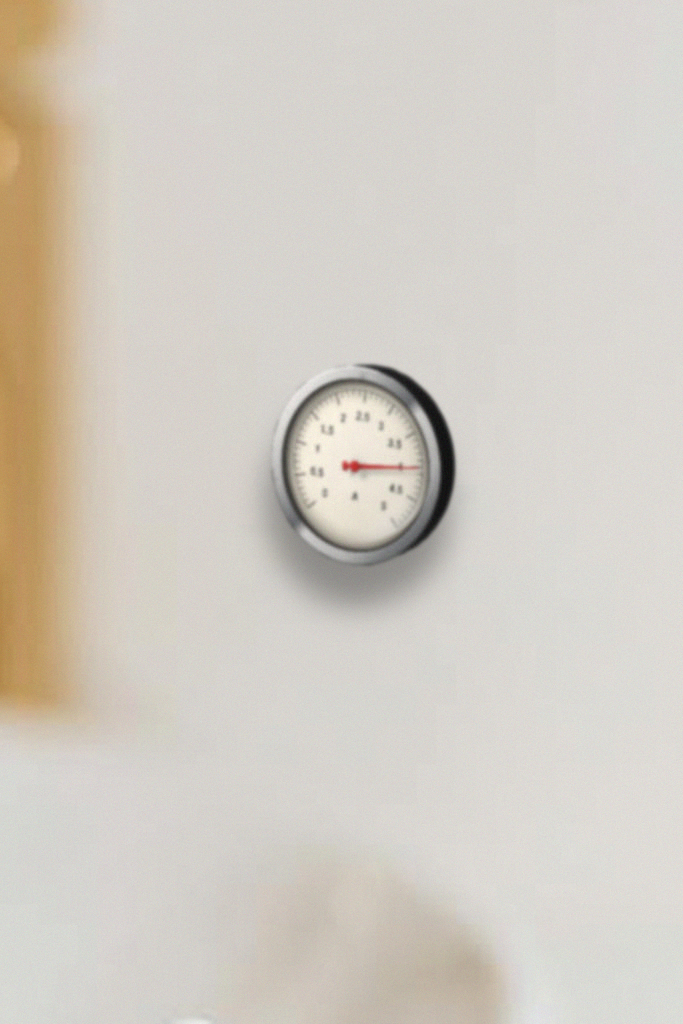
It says 4 A
